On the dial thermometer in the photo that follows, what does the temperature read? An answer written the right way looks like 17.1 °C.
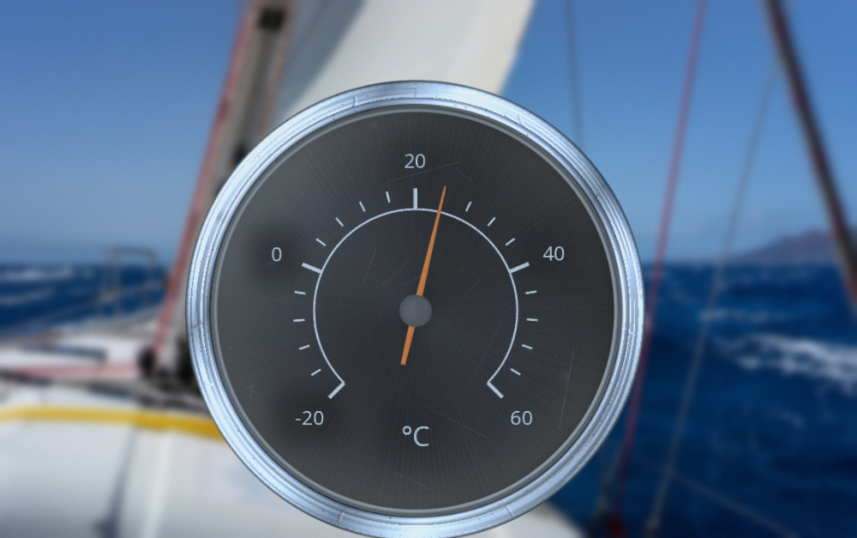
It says 24 °C
